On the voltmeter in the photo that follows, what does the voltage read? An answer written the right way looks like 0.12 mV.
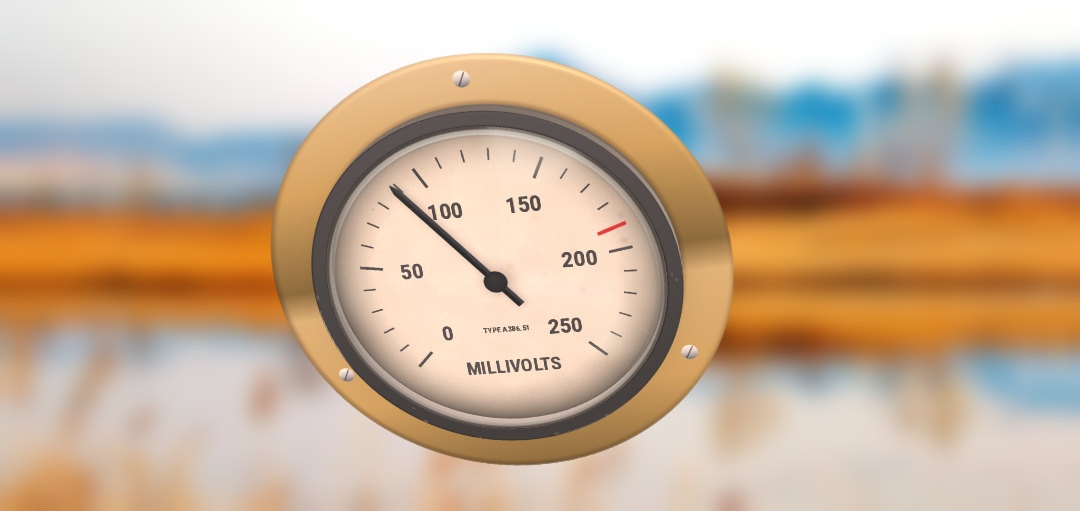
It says 90 mV
